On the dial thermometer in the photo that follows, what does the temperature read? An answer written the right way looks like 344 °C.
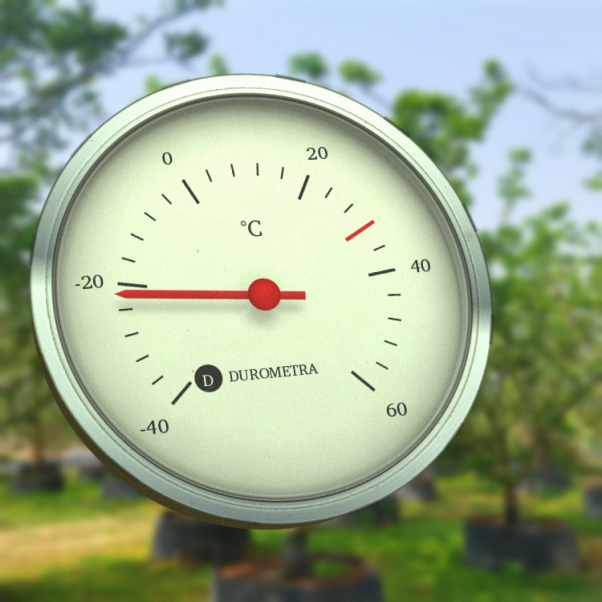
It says -22 °C
